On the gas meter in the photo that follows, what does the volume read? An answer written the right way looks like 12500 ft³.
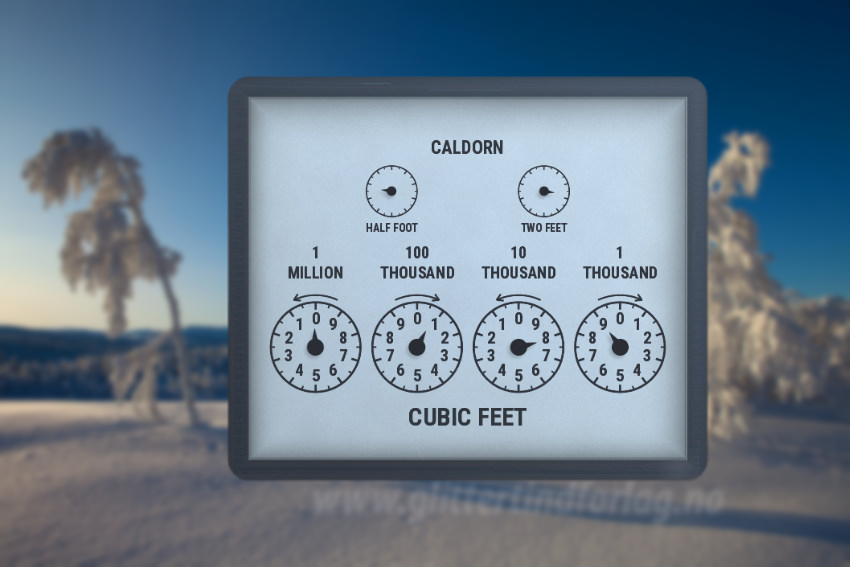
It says 7900 ft³
